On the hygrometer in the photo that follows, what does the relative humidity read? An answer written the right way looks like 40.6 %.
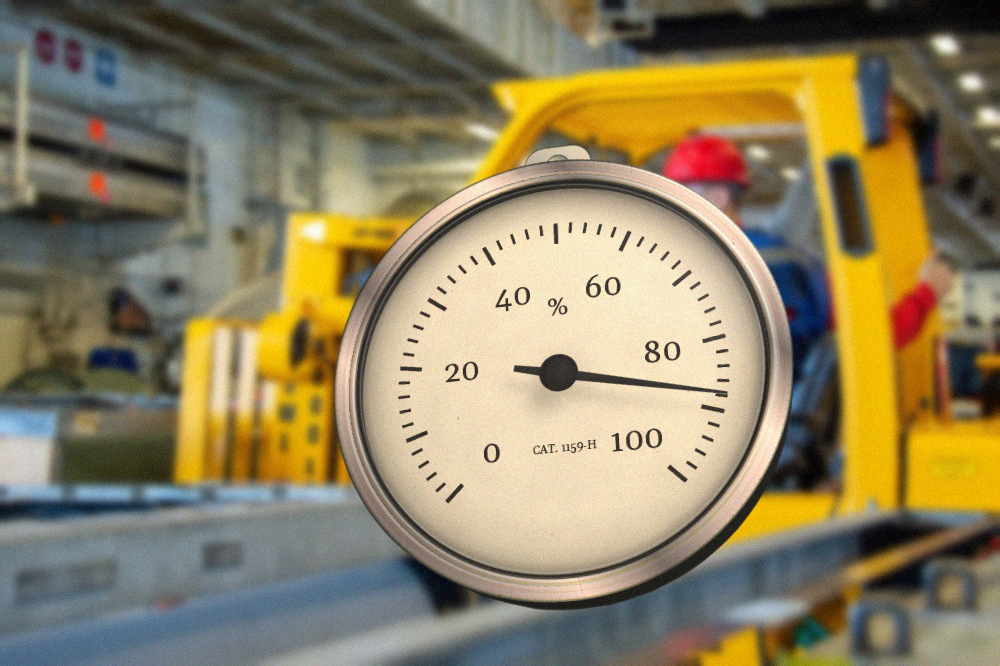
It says 88 %
